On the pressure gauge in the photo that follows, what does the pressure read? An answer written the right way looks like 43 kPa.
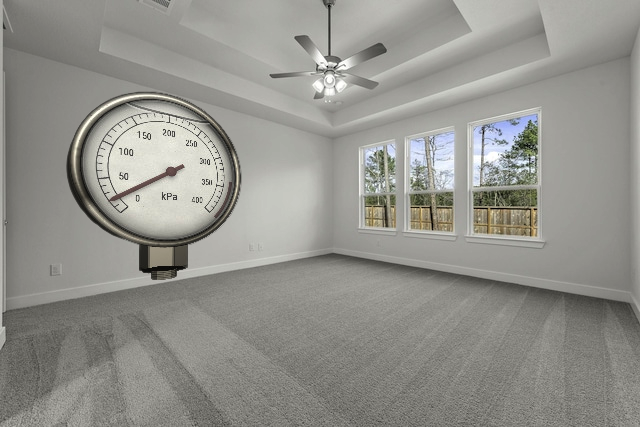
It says 20 kPa
